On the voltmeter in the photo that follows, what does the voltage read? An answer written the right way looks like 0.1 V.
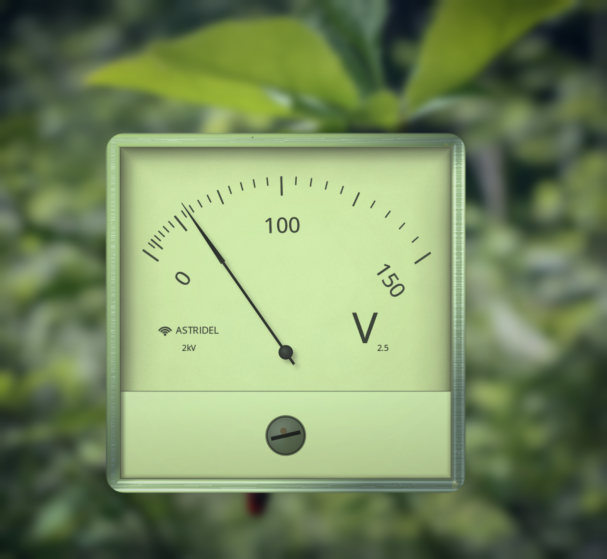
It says 57.5 V
